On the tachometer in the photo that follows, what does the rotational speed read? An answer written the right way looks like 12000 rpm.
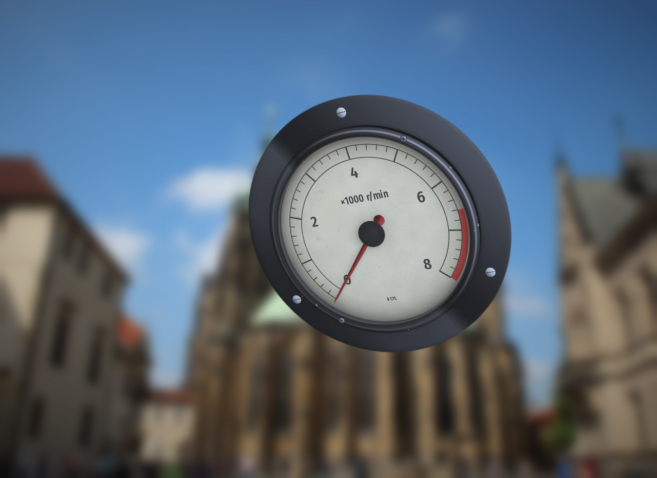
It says 0 rpm
